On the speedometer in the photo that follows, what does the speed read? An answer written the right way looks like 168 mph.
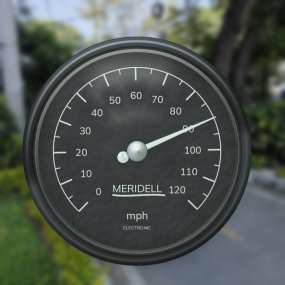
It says 90 mph
